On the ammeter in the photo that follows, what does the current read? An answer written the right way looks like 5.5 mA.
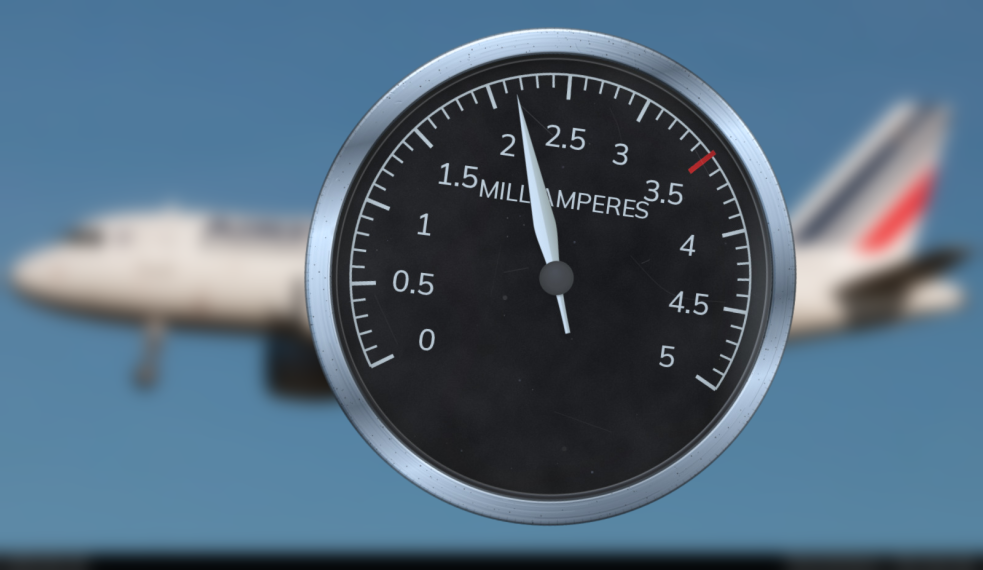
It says 2.15 mA
